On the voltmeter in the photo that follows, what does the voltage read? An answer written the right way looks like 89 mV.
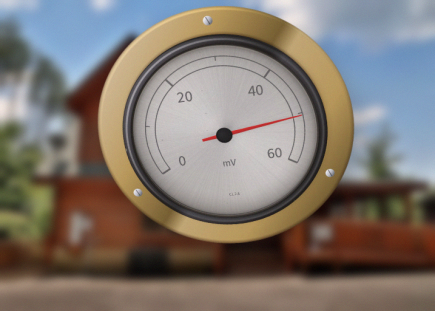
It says 50 mV
